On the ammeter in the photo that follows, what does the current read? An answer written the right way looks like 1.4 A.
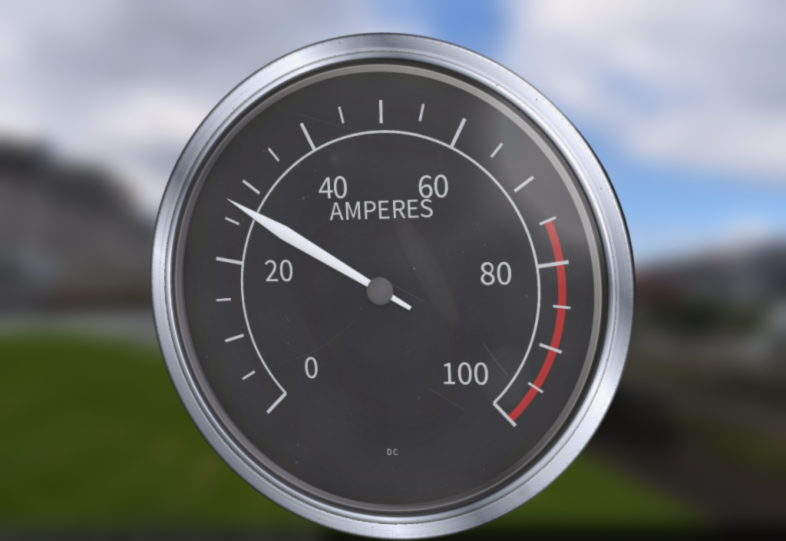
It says 27.5 A
